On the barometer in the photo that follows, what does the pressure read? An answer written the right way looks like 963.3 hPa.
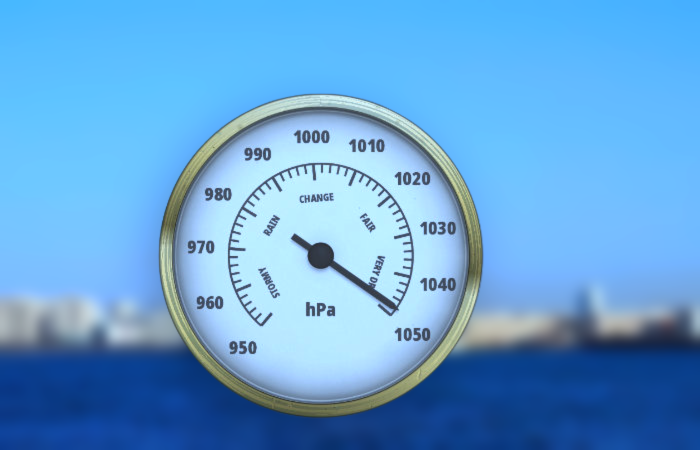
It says 1048 hPa
